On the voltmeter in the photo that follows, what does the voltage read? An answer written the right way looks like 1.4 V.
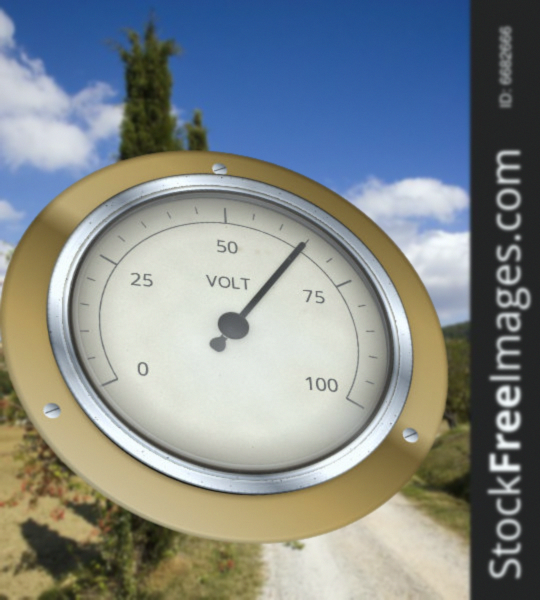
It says 65 V
